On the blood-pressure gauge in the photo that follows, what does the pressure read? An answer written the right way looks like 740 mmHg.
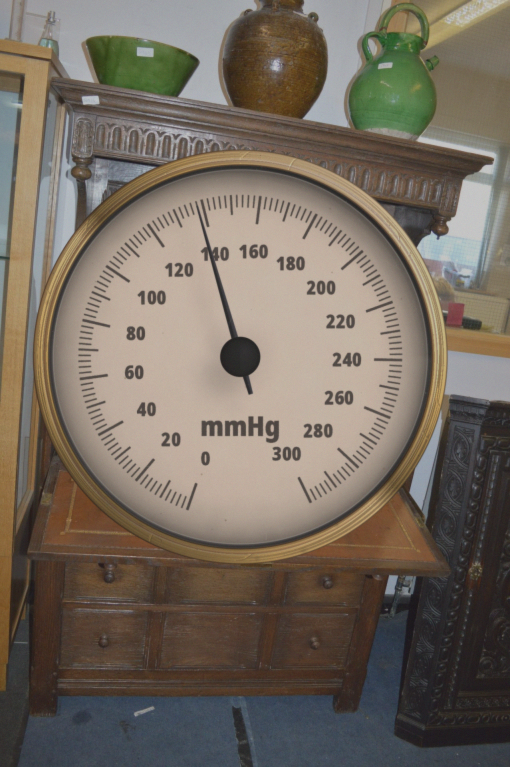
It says 138 mmHg
